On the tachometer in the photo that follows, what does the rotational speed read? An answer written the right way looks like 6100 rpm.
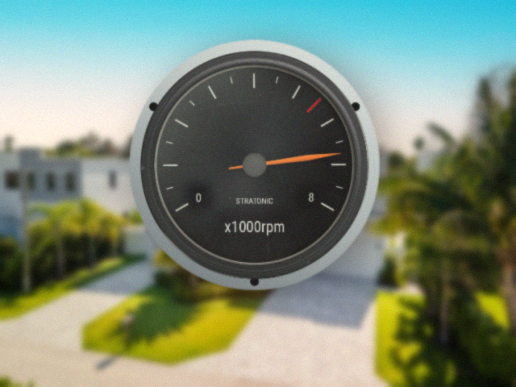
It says 6750 rpm
